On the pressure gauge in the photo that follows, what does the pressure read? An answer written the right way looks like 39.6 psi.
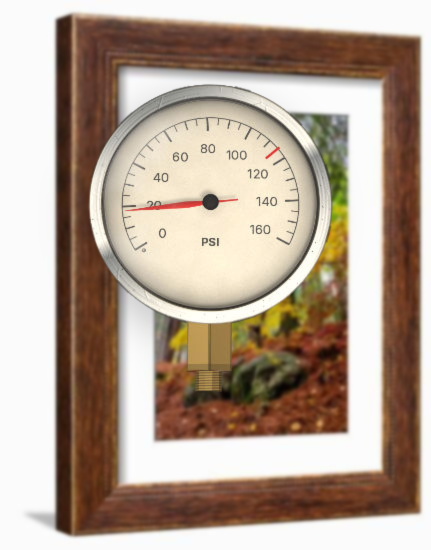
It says 17.5 psi
